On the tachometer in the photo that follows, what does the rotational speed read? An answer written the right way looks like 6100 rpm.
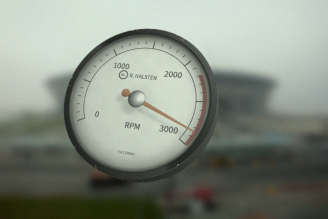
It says 2850 rpm
